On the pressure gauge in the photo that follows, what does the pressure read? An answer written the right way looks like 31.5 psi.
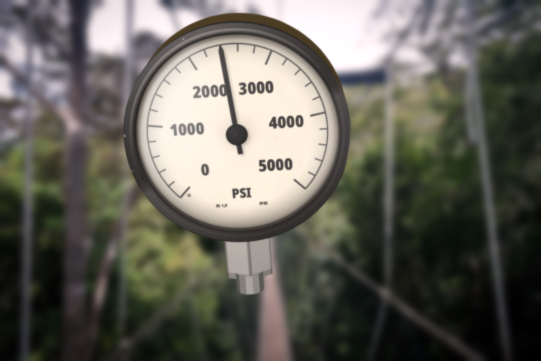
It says 2400 psi
